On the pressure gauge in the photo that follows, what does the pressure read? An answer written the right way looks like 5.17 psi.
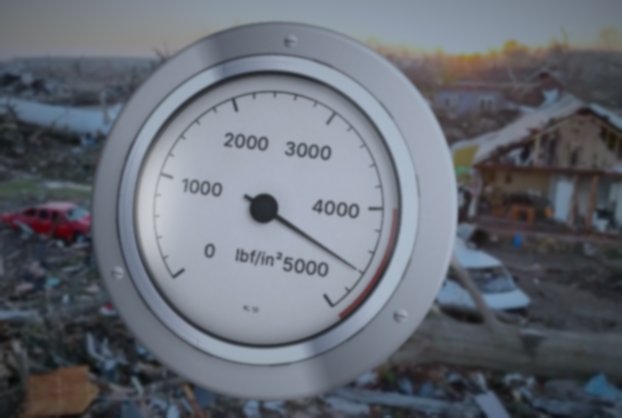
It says 4600 psi
